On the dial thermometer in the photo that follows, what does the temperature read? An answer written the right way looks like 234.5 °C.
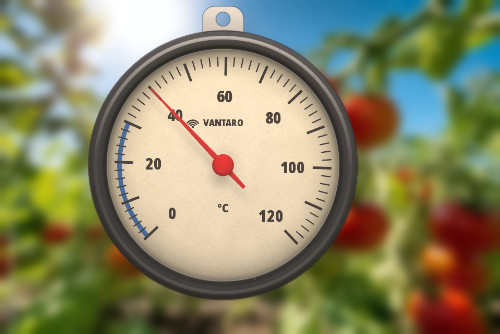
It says 40 °C
